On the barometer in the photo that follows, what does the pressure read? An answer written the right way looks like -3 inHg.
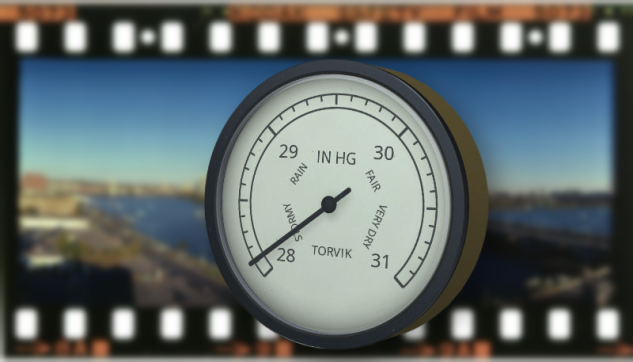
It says 28.1 inHg
